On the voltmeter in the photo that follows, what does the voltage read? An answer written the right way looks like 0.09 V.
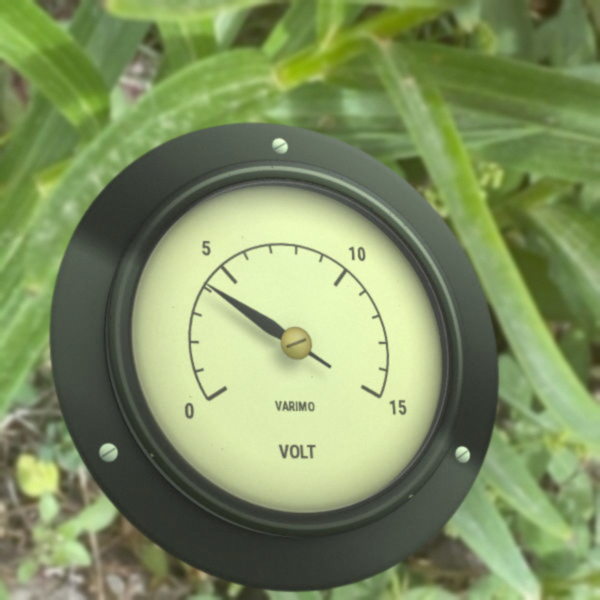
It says 4 V
